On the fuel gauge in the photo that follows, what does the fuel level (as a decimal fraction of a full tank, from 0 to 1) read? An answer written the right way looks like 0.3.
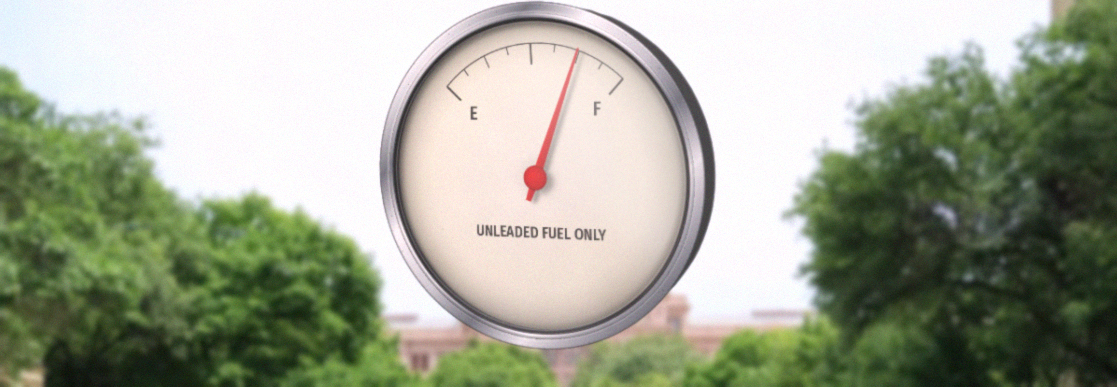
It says 0.75
